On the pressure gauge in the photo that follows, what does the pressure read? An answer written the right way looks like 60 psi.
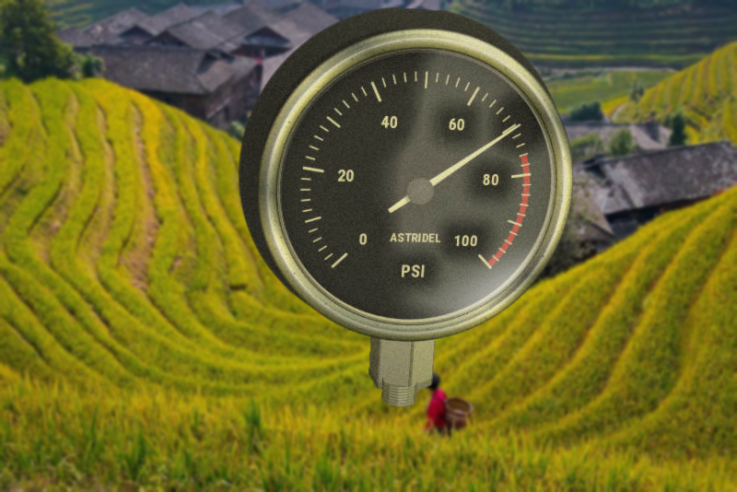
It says 70 psi
